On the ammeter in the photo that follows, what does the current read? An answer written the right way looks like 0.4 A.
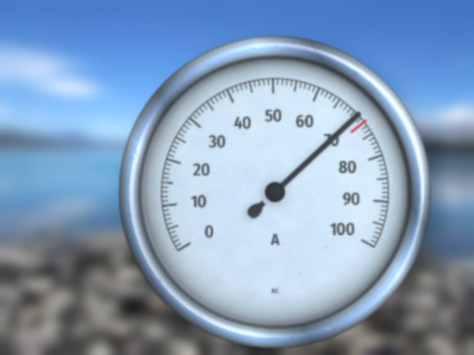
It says 70 A
